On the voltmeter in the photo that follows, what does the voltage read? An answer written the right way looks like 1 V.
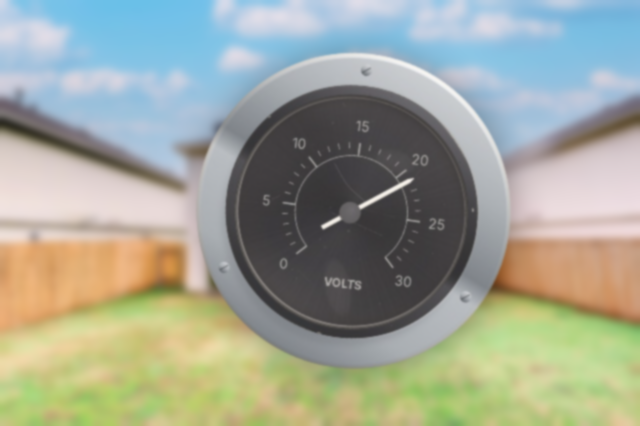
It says 21 V
